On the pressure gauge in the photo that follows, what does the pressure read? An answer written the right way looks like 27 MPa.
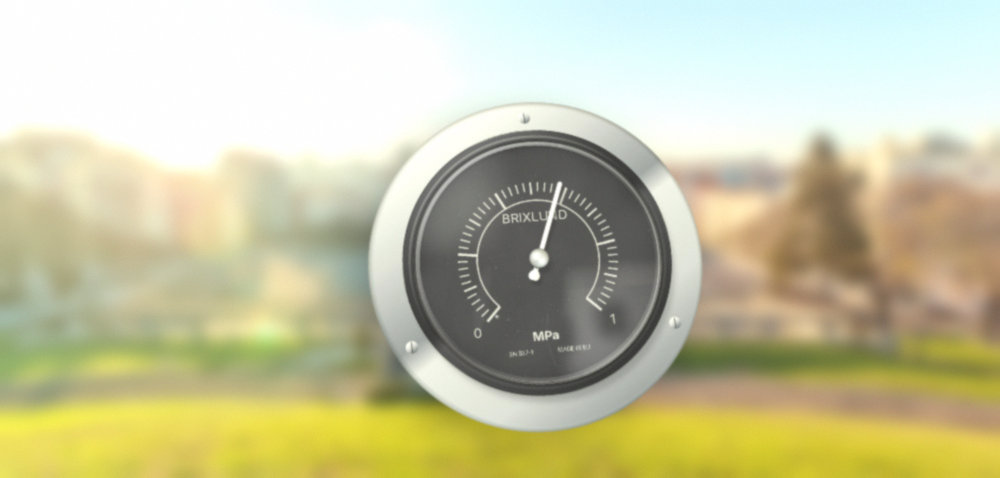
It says 0.58 MPa
